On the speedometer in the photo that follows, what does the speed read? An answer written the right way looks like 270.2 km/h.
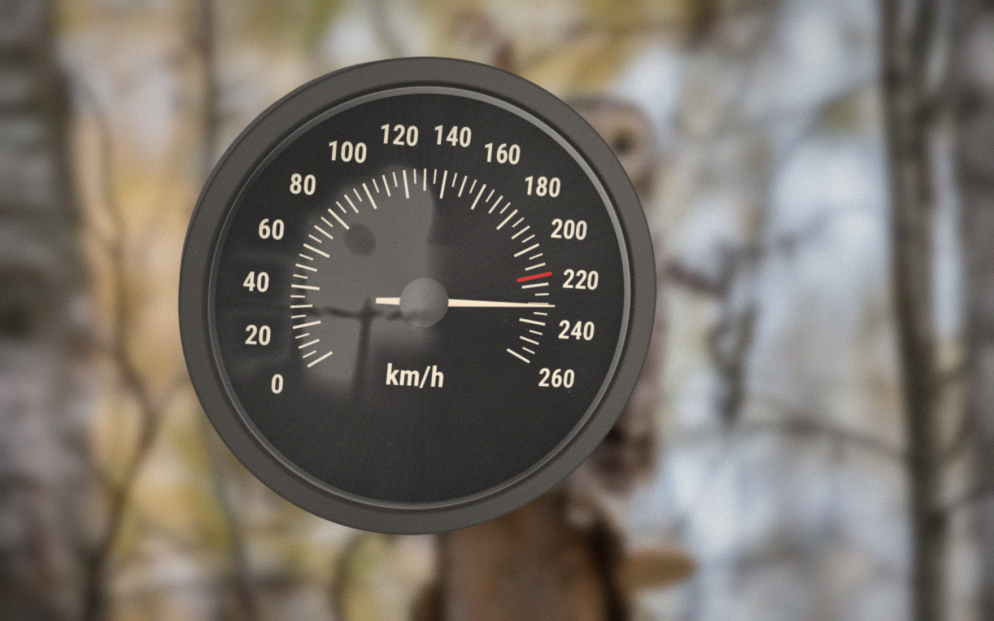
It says 230 km/h
